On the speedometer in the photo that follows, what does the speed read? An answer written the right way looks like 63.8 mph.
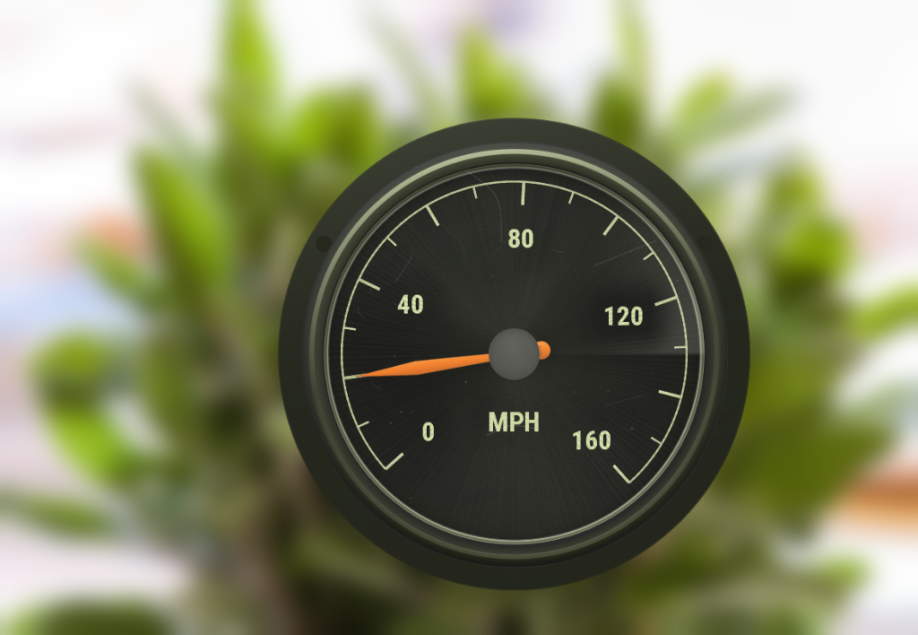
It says 20 mph
